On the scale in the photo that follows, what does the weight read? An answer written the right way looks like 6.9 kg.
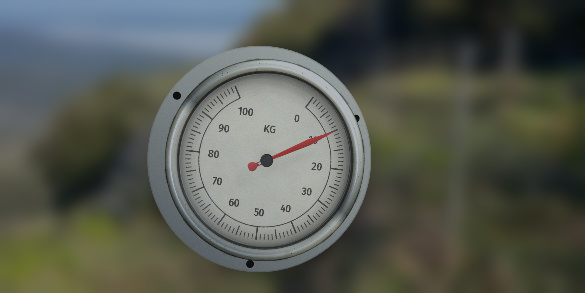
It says 10 kg
